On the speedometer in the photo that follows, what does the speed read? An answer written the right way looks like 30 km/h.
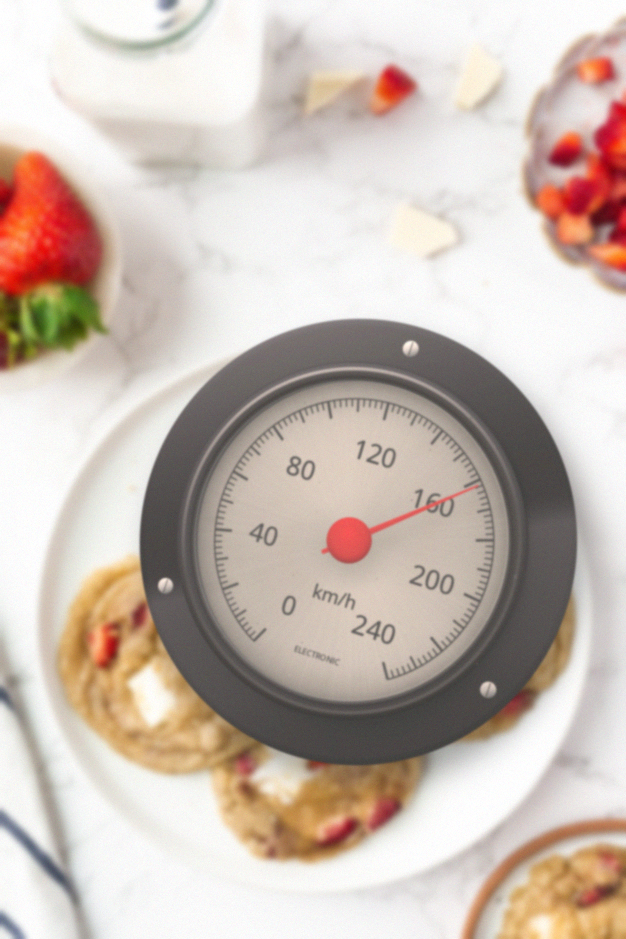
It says 162 km/h
